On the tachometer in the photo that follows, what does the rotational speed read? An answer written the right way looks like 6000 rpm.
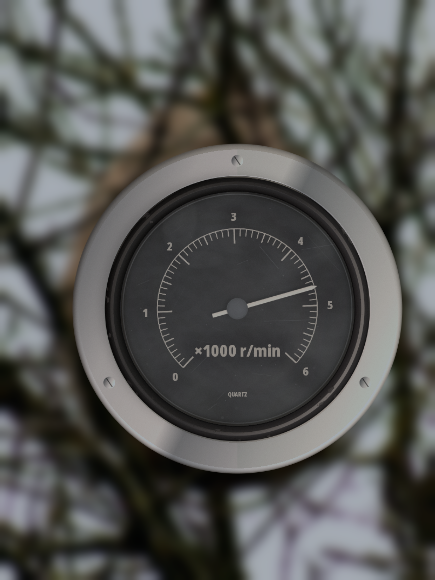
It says 4700 rpm
